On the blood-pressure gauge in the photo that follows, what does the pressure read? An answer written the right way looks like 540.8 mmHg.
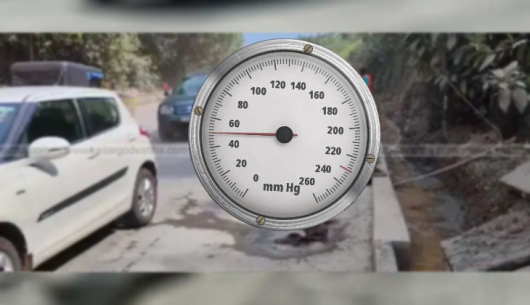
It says 50 mmHg
